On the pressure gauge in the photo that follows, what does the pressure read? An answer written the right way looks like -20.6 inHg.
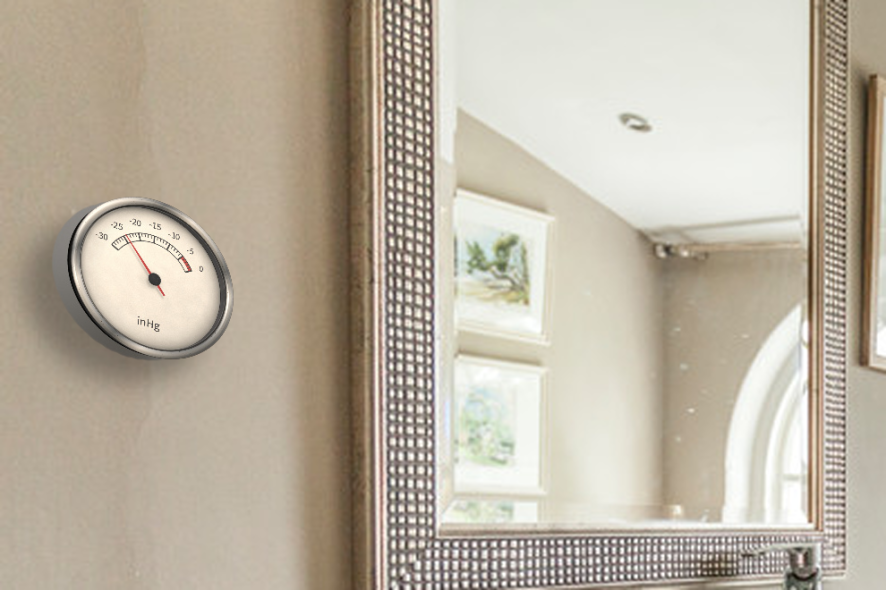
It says -25 inHg
